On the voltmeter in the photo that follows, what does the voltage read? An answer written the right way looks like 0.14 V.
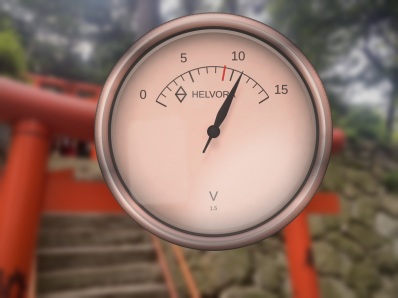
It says 11 V
